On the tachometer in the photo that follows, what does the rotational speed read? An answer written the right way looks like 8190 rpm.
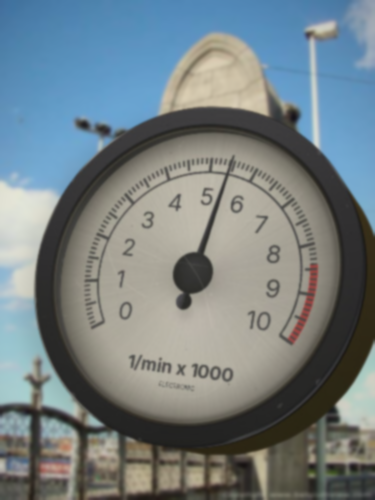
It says 5500 rpm
